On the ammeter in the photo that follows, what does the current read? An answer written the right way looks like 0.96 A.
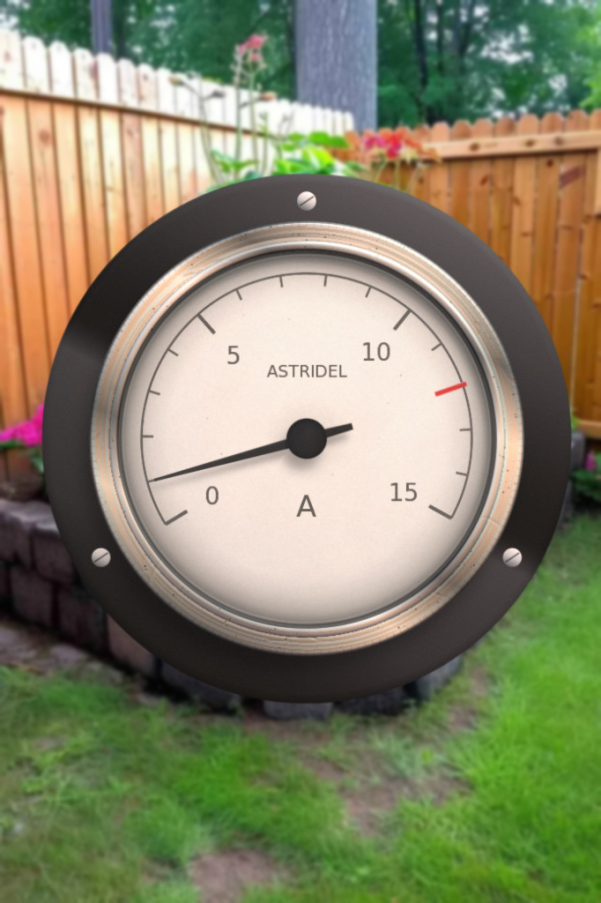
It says 1 A
